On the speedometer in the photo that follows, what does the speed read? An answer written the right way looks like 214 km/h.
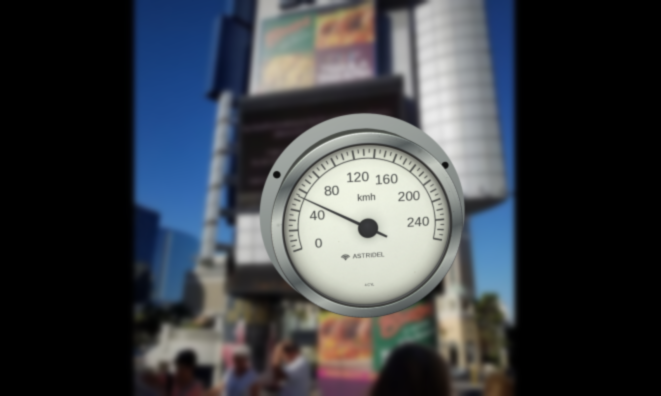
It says 55 km/h
